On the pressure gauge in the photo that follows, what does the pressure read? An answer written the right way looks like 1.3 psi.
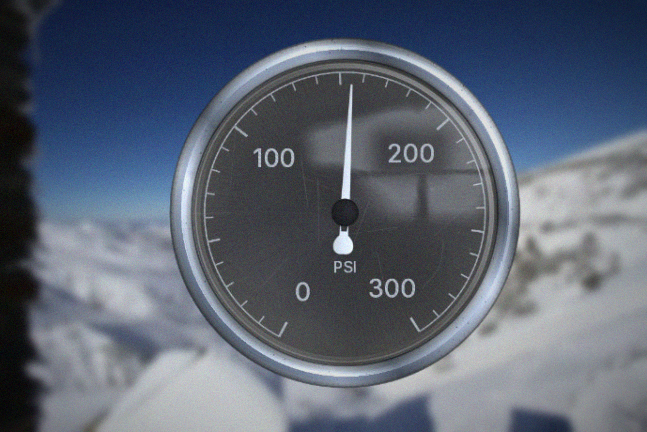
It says 155 psi
